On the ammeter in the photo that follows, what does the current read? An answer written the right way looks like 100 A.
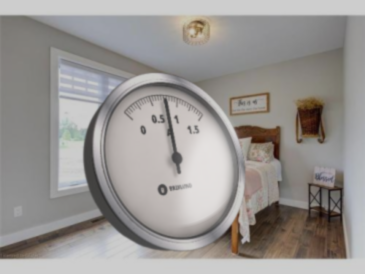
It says 0.75 A
